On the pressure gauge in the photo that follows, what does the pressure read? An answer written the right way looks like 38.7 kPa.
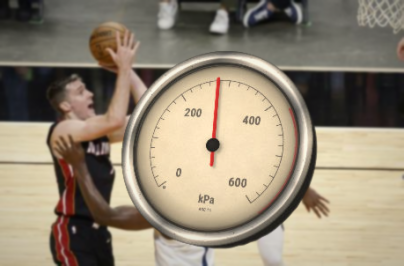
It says 280 kPa
